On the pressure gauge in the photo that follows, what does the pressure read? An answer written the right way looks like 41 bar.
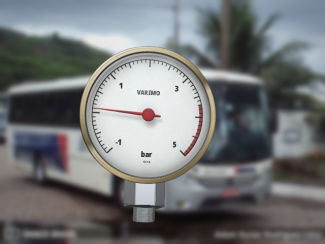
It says 0.1 bar
